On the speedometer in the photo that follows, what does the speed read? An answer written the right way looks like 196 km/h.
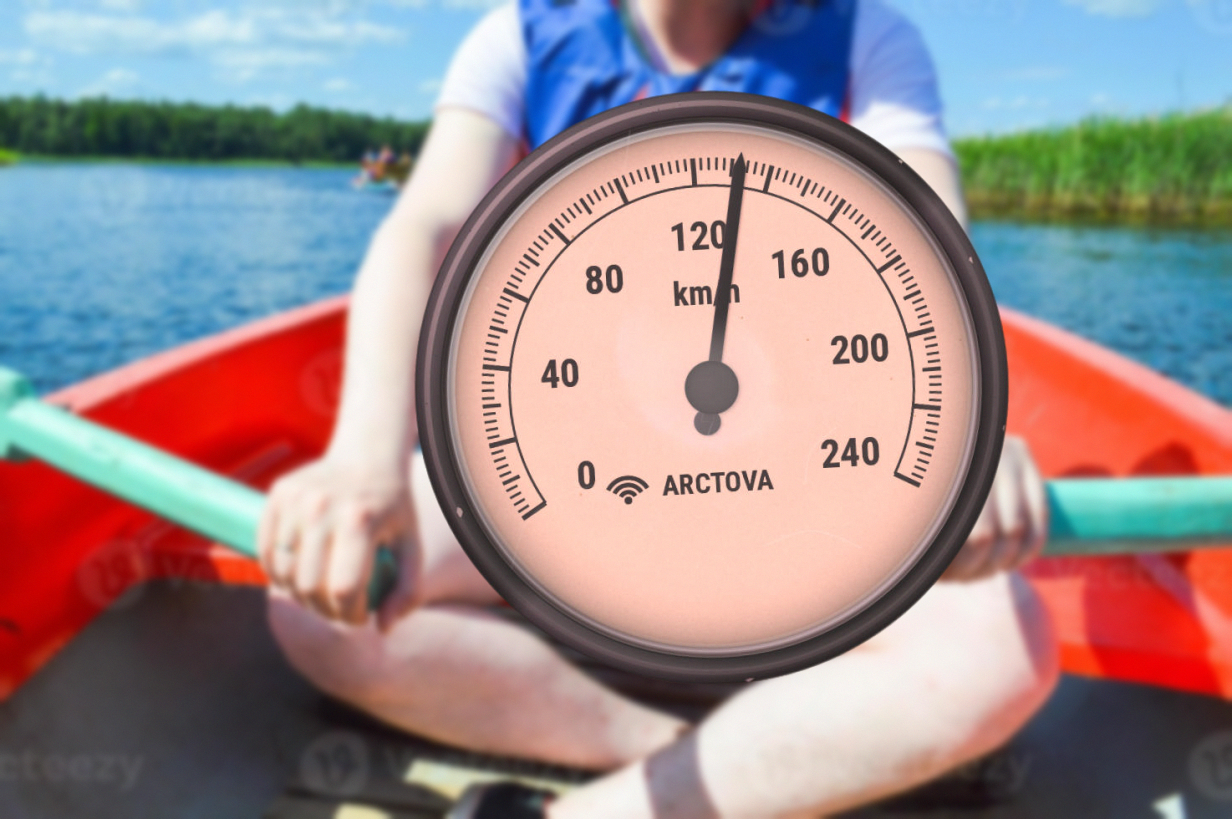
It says 132 km/h
